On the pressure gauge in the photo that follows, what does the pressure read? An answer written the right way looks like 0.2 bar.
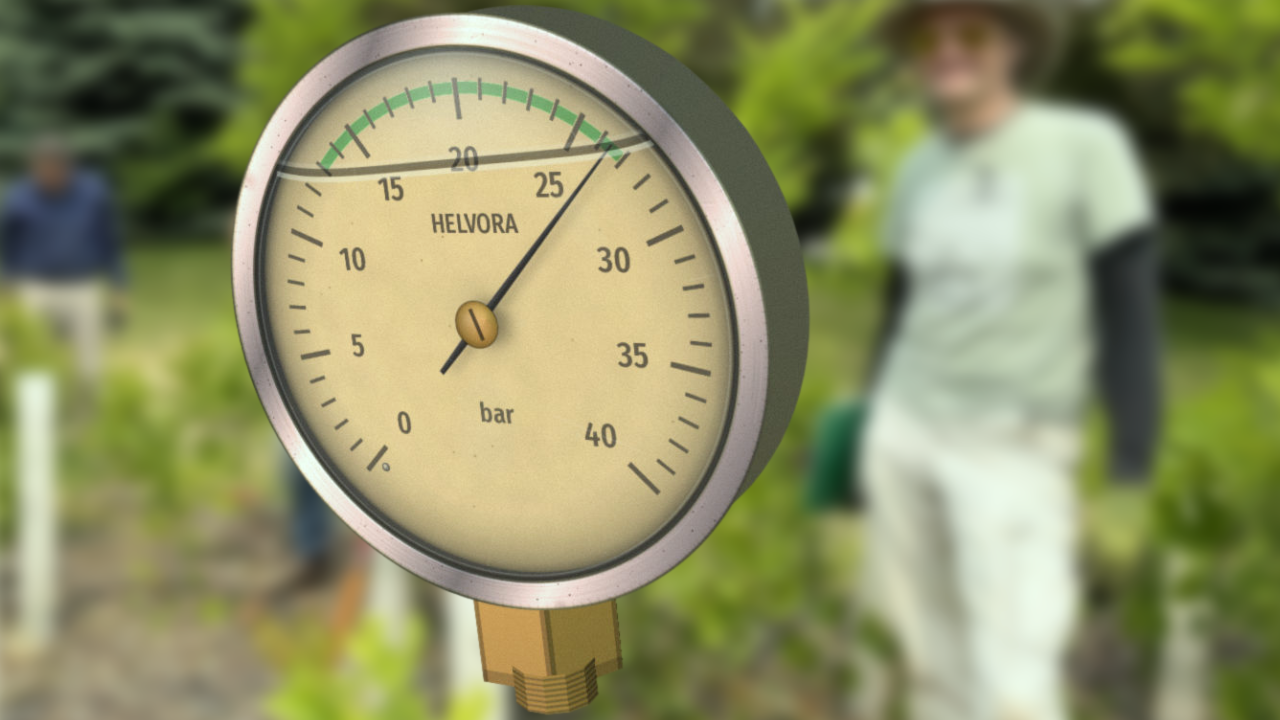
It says 26.5 bar
